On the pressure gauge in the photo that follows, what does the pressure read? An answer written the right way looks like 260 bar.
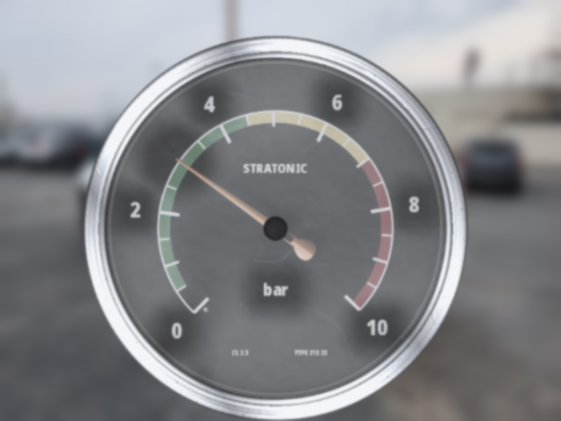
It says 3 bar
